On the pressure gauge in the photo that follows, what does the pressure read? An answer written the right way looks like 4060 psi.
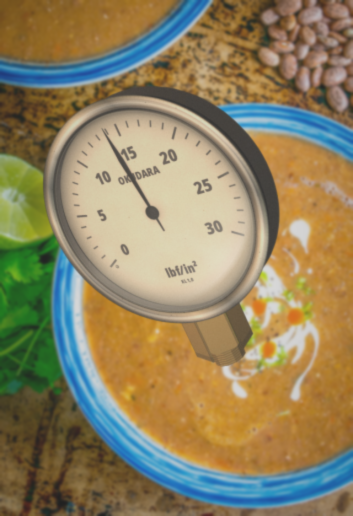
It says 14 psi
